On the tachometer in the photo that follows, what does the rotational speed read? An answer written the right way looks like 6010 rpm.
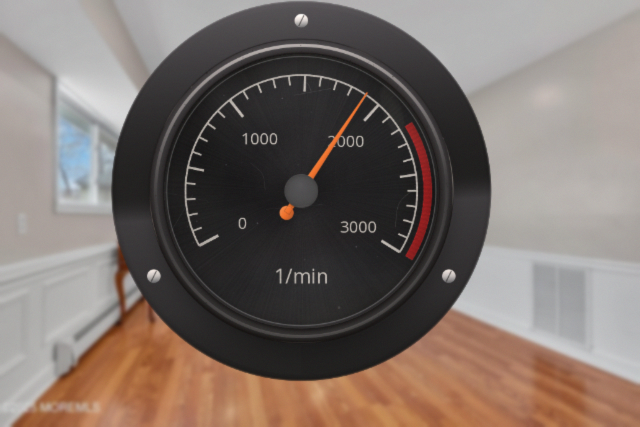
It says 1900 rpm
